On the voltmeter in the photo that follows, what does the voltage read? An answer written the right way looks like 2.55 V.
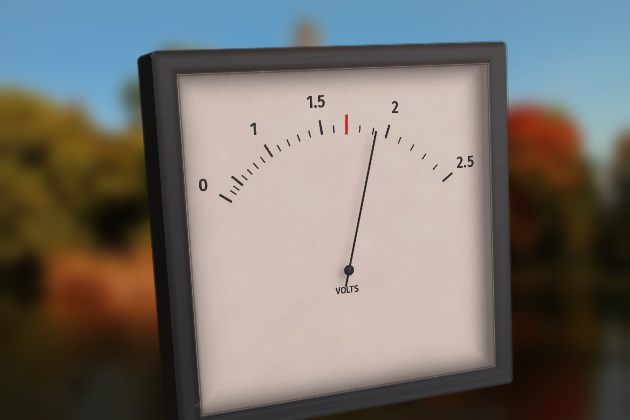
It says 1.9 V
